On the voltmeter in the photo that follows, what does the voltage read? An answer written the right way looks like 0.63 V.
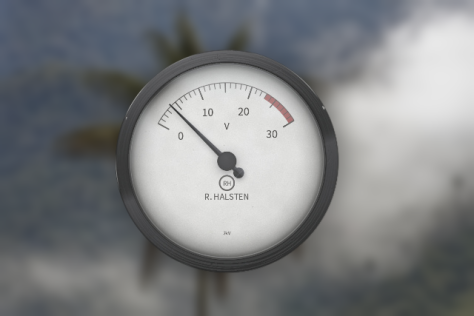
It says 4 V
